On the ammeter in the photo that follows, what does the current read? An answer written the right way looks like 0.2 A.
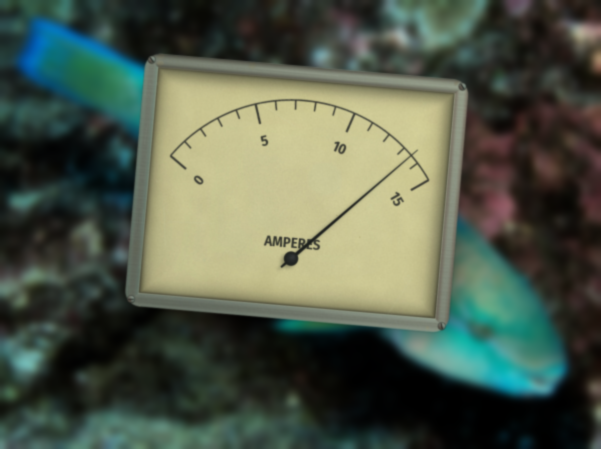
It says 13.5 A
